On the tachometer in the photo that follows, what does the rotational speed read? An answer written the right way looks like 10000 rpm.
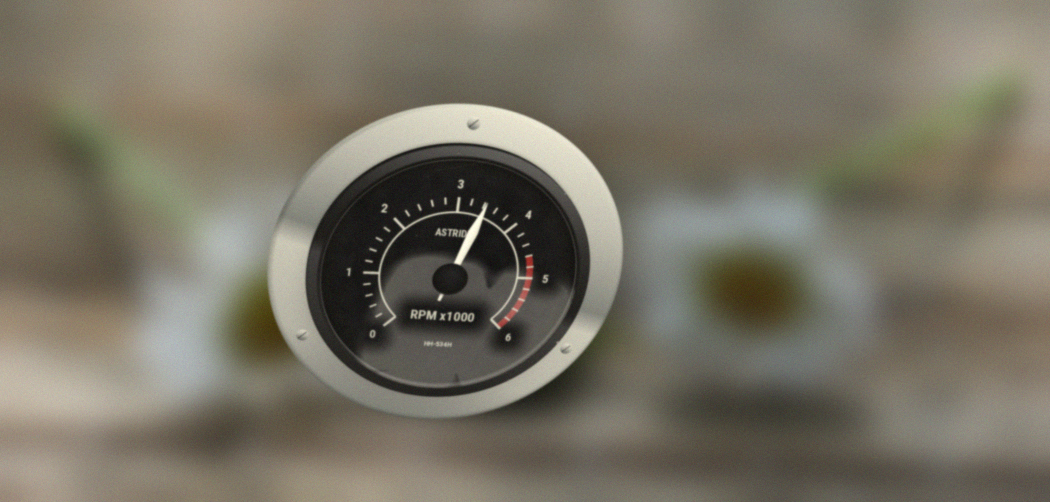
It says 3400 rpm
